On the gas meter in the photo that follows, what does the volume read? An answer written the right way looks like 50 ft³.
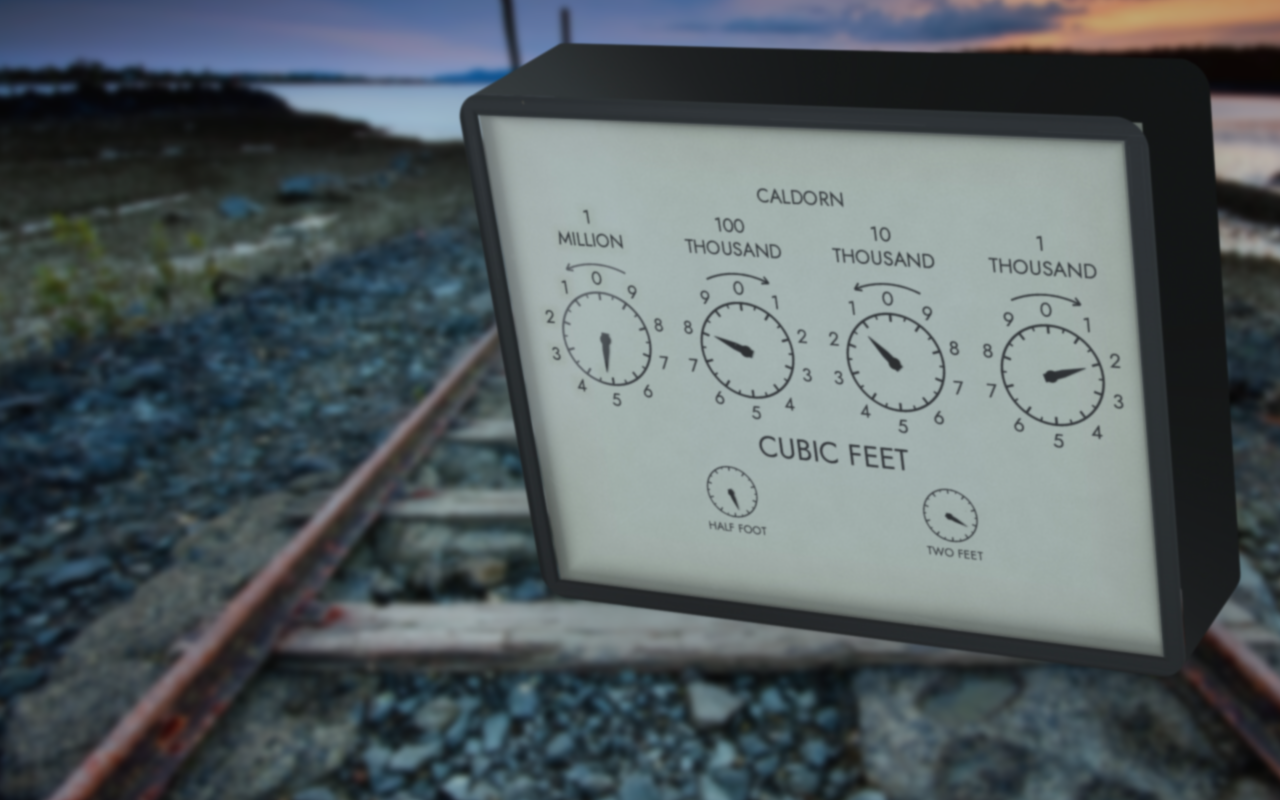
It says 481200 ft³
